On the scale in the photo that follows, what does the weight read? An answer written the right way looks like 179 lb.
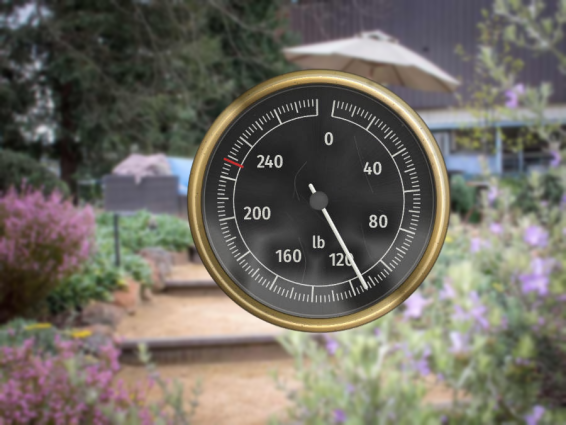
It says 114 lb
